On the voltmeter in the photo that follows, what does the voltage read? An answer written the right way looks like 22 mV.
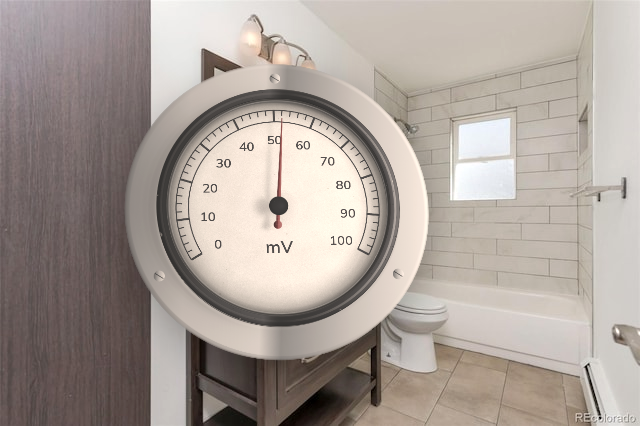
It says 52 mV
